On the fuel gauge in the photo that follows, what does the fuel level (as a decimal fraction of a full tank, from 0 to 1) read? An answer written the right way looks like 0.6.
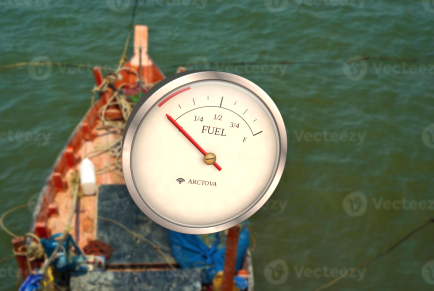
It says 0
